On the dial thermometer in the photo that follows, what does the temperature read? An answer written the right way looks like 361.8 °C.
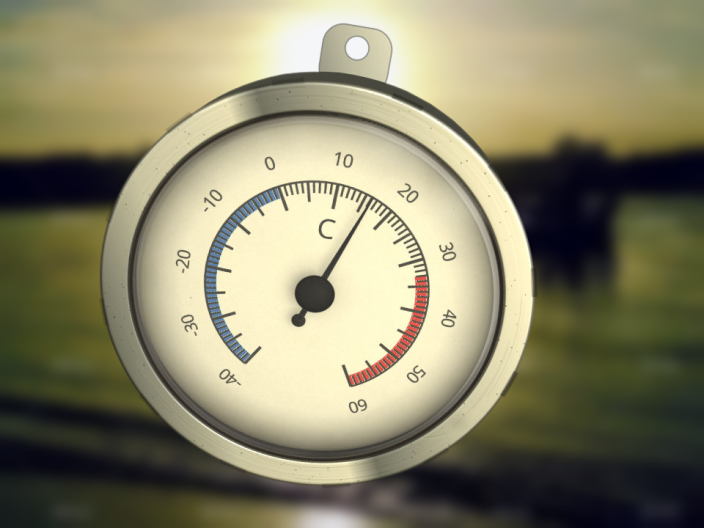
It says 16 °C
